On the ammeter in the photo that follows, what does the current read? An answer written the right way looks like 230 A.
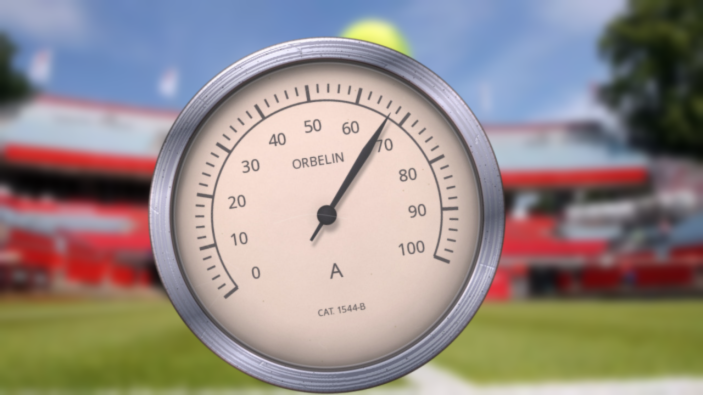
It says 67 A
